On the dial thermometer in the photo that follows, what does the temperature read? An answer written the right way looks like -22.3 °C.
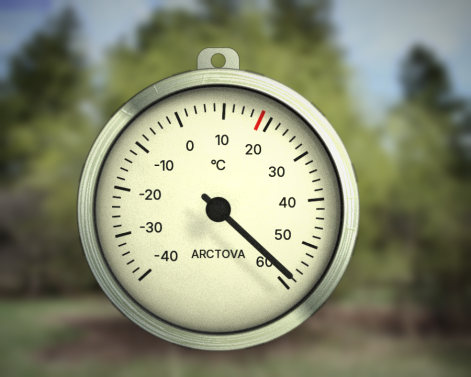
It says 58 °C
